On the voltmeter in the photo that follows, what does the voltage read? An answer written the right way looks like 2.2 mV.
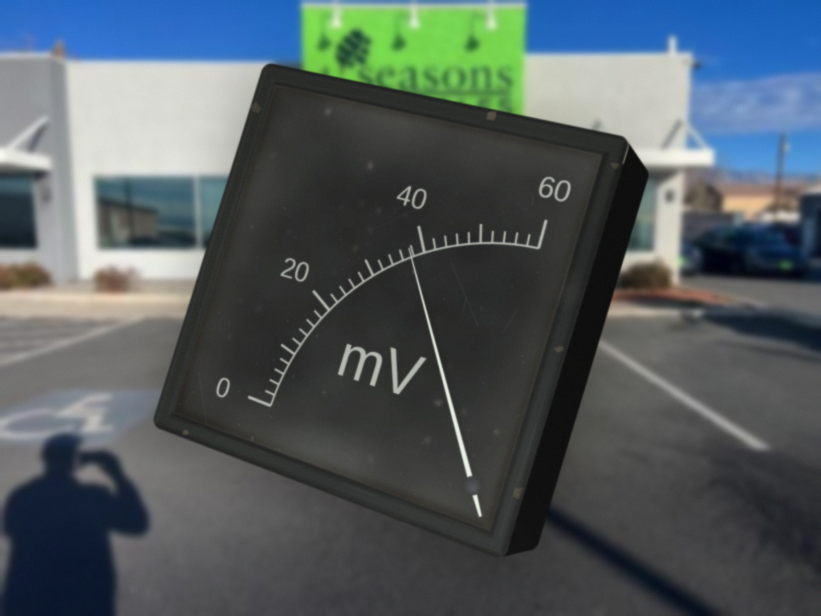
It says 38 mV
